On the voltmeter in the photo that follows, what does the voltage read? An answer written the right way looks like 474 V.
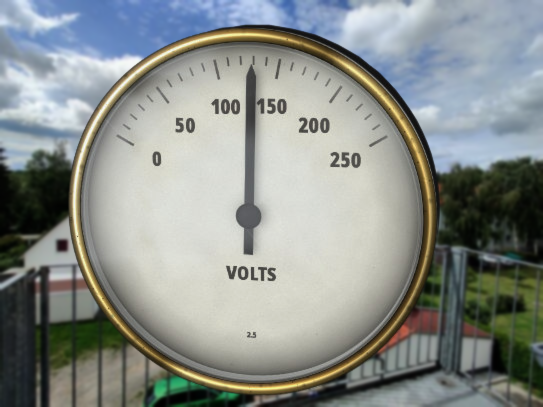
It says 130 V
